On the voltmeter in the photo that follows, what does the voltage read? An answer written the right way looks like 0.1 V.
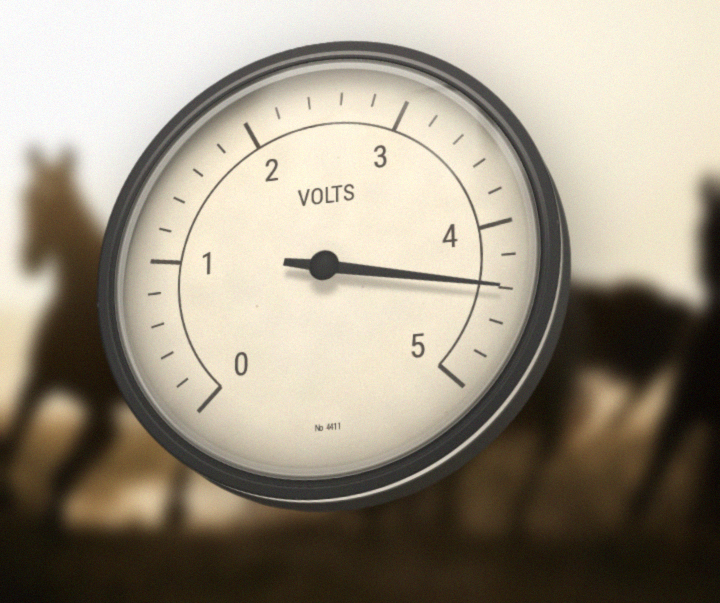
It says 4.4 V
